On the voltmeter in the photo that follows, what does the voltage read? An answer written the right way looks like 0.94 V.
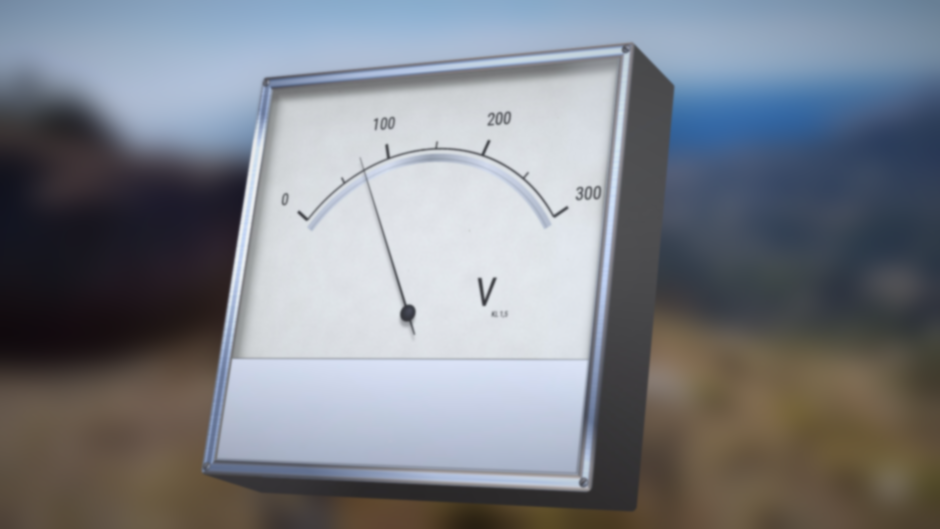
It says 75 V
